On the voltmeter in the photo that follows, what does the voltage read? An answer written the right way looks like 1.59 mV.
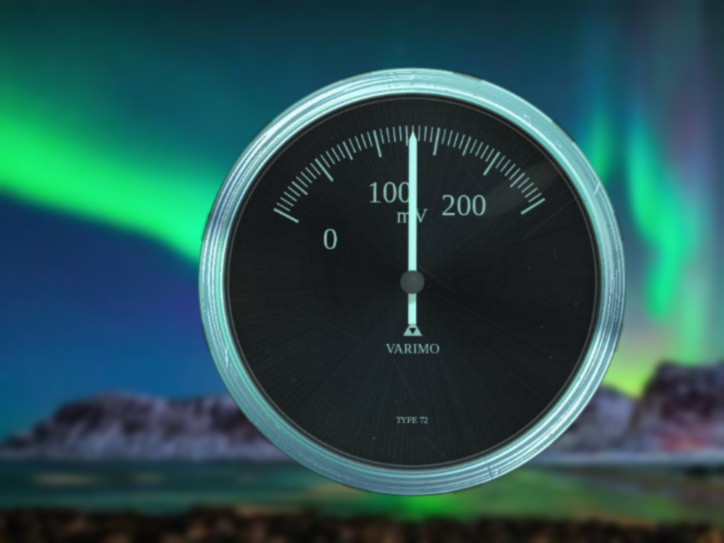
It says 130 mV
